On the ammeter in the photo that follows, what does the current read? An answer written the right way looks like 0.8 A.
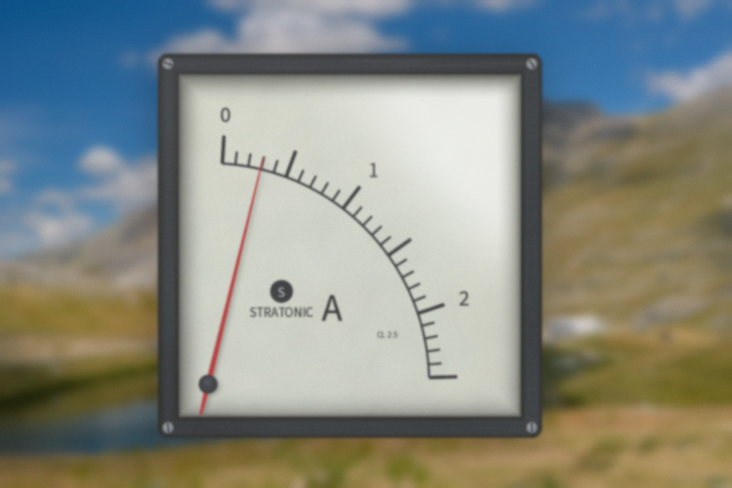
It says 0.3 A
